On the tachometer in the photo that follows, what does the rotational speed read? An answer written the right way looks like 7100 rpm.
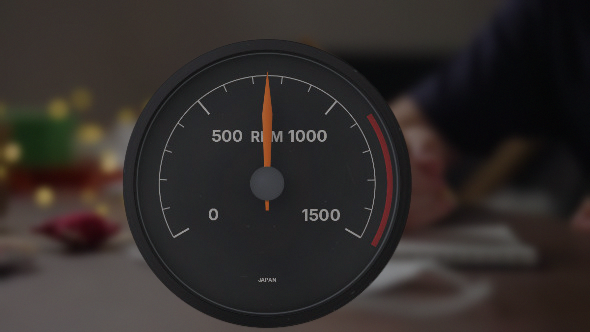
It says 750 rpm
